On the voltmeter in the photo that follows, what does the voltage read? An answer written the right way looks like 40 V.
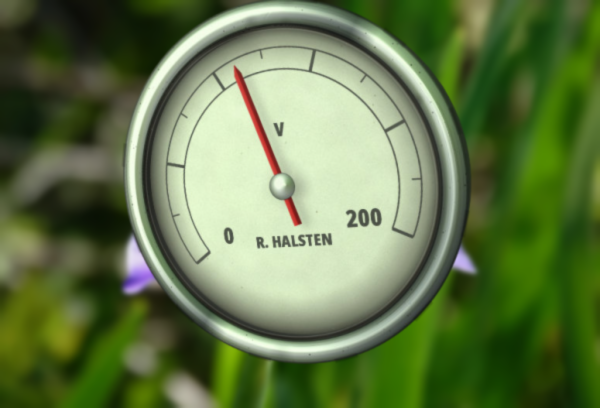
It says 90 V
